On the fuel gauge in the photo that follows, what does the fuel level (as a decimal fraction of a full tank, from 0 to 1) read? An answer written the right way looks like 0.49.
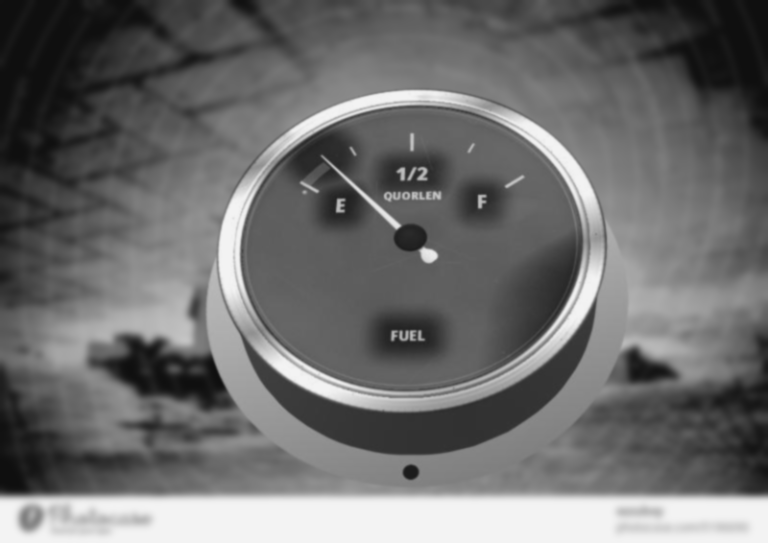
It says 0.125
